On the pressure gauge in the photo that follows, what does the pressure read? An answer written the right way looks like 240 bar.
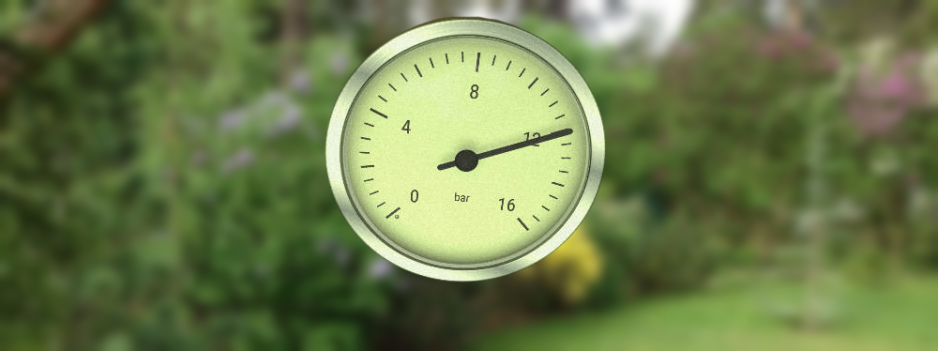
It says 12 bar
